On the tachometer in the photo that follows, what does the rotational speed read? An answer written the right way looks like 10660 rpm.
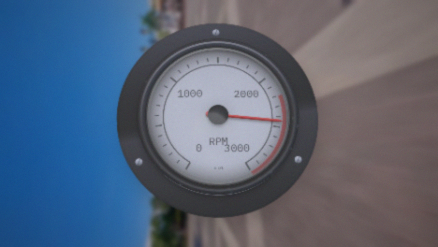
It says 2450 rpm
